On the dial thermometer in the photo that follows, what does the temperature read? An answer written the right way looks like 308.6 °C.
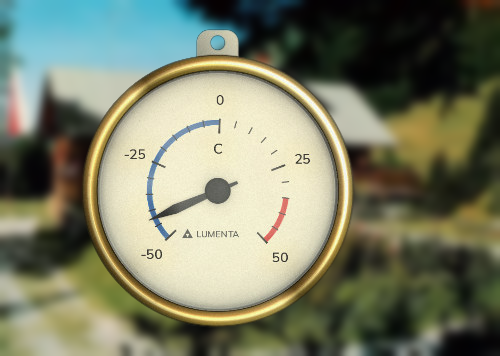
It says -42.5 °C
